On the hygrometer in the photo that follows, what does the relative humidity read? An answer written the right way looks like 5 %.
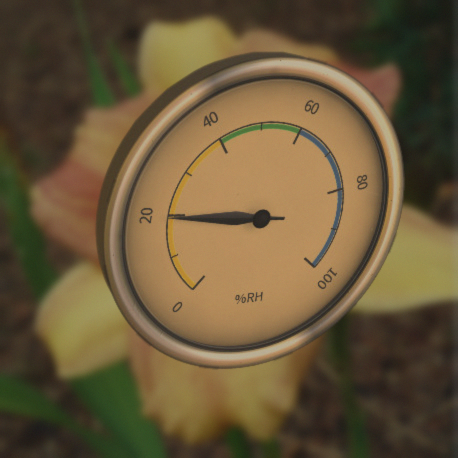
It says 20 %
